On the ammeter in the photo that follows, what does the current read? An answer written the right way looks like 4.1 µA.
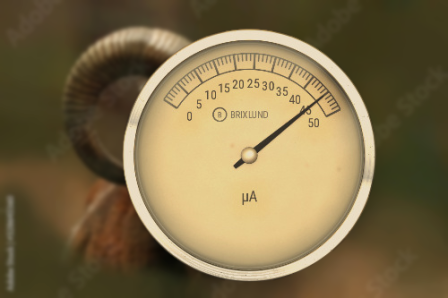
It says 45 µA
